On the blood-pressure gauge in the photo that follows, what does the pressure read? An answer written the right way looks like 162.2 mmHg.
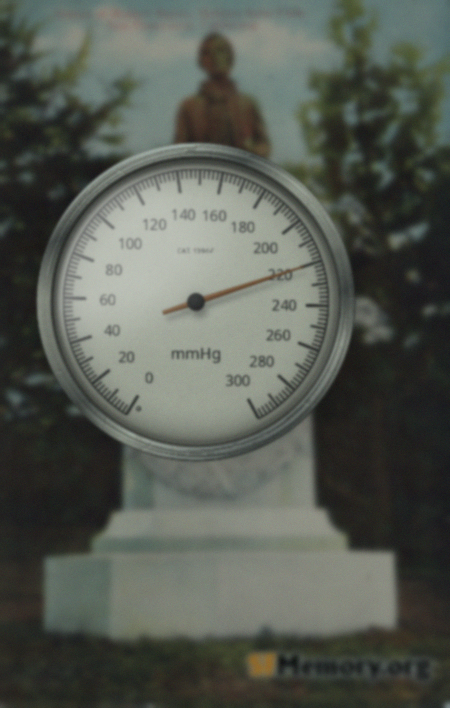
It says 220 mmHg
